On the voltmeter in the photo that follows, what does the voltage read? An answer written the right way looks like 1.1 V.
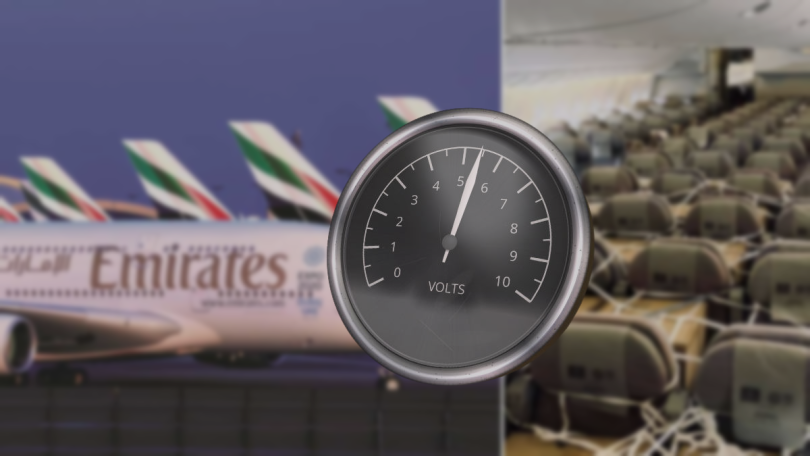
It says 5.5 V
